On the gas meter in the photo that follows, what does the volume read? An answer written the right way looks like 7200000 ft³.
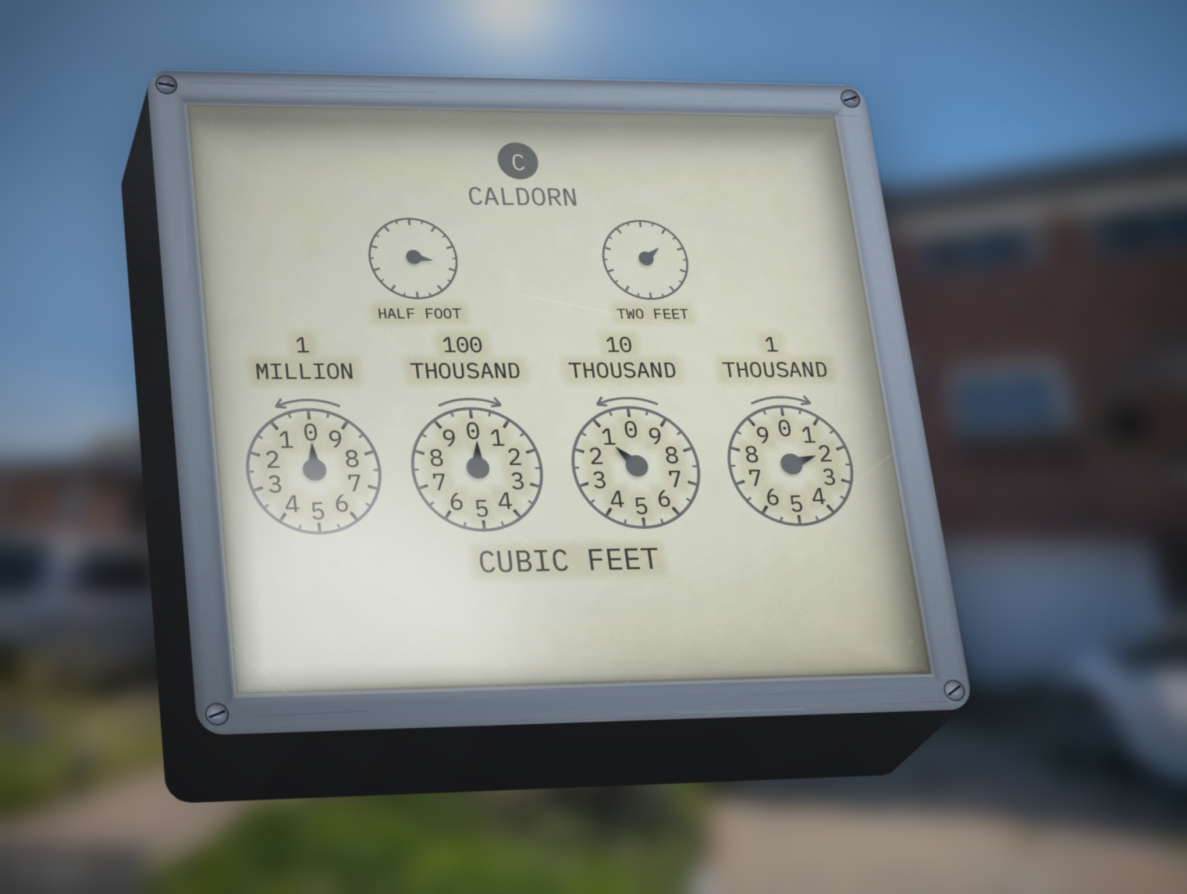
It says 1200 ft³
